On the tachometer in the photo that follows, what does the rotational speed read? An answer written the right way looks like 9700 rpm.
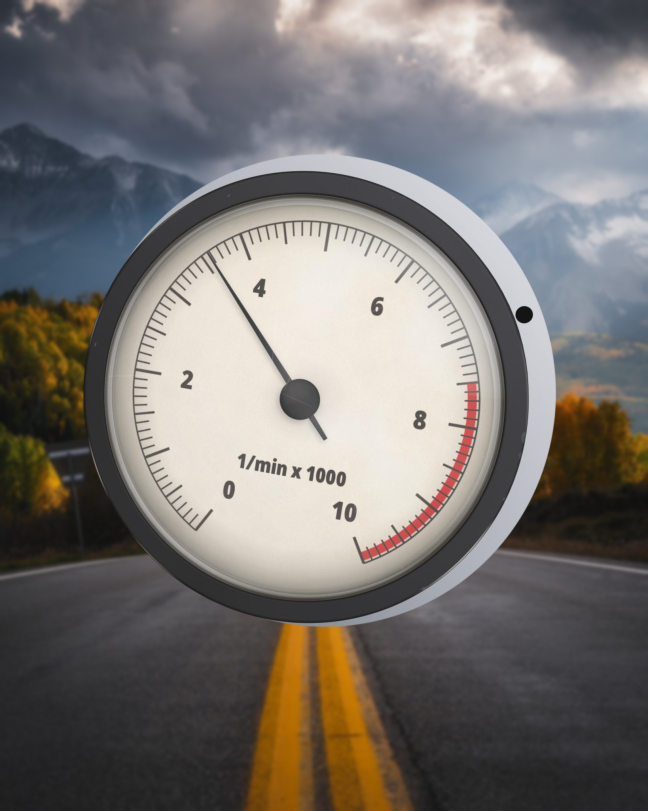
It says 3600 rpm
